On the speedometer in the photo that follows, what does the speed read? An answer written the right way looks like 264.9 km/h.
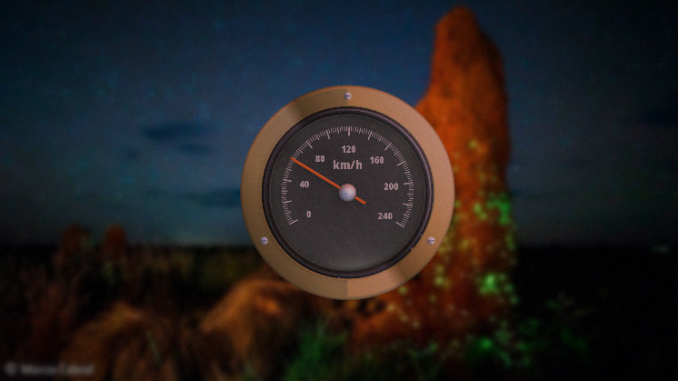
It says 60 km/h
